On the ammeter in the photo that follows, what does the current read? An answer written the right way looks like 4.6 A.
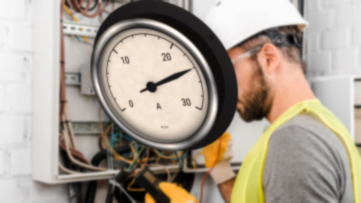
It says 24 A
